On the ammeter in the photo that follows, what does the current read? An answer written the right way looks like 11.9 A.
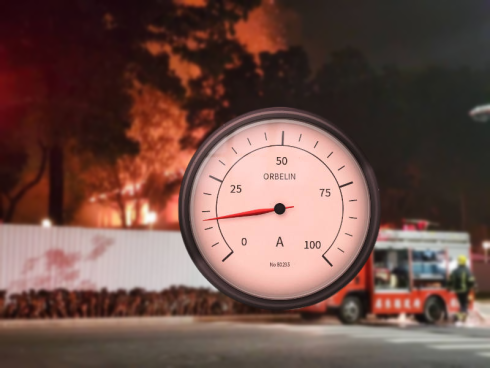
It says 12.5 A
